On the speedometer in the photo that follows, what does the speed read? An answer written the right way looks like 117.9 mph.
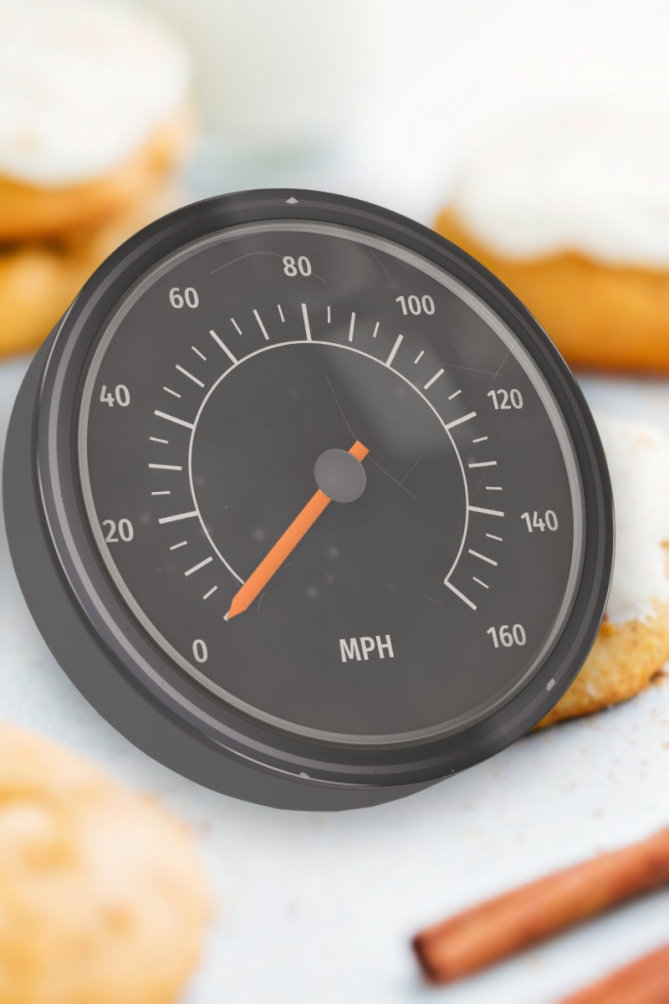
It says 0 mph
